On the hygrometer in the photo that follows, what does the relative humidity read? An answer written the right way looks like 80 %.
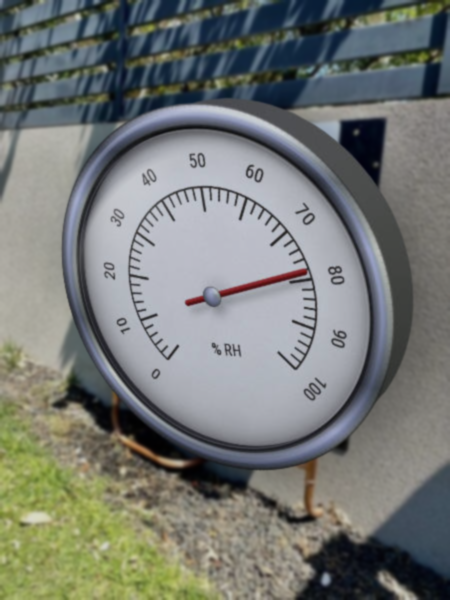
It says 78 %
